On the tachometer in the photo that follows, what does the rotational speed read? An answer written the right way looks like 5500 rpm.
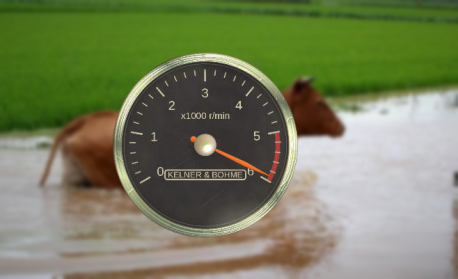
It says 5900 rpm
